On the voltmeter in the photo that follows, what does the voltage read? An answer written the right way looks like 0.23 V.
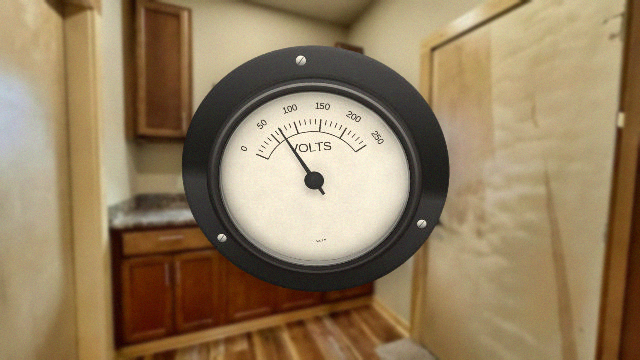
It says 70 V
